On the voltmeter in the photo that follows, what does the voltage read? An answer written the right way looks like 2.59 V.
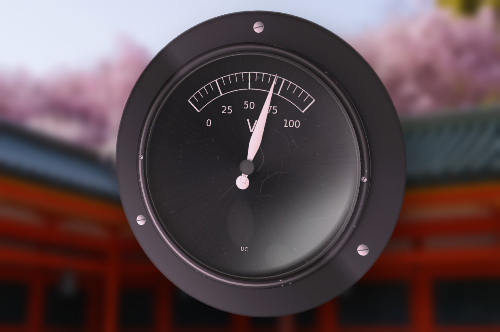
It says 70 V
